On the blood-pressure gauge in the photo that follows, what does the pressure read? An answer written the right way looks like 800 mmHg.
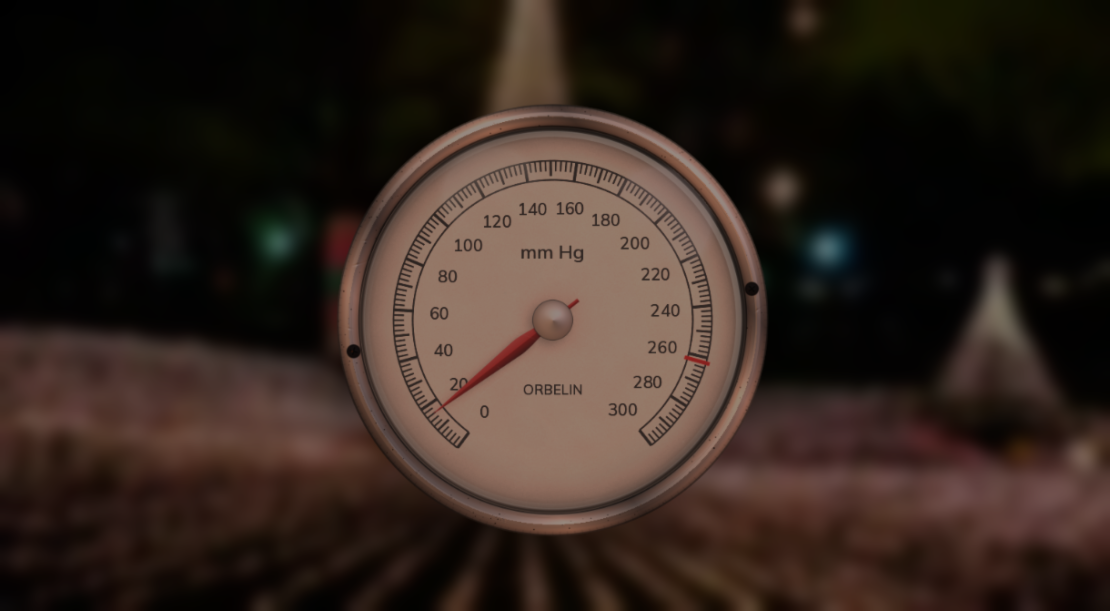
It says 16 mmHg
